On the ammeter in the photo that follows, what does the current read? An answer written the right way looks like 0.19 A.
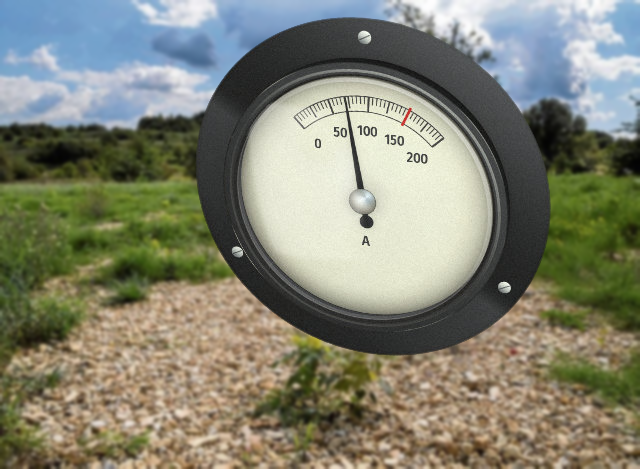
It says 75 A
